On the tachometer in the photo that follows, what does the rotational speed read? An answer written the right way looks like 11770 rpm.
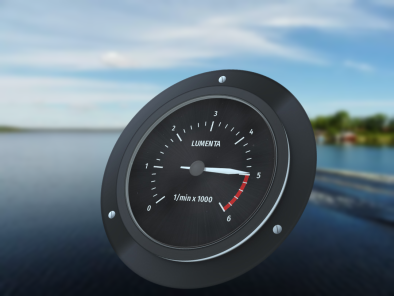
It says 5000 rpm
